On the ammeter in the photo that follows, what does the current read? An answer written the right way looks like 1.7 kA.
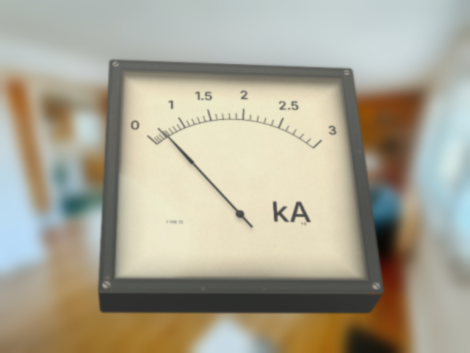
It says 0.5 kA
